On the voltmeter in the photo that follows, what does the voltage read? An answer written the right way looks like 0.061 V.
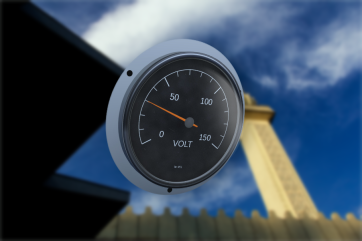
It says 30 V
